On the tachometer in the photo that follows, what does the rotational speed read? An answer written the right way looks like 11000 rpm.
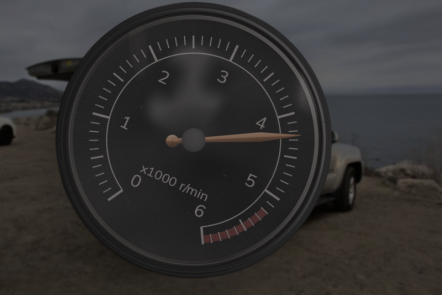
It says 4250 rpm
